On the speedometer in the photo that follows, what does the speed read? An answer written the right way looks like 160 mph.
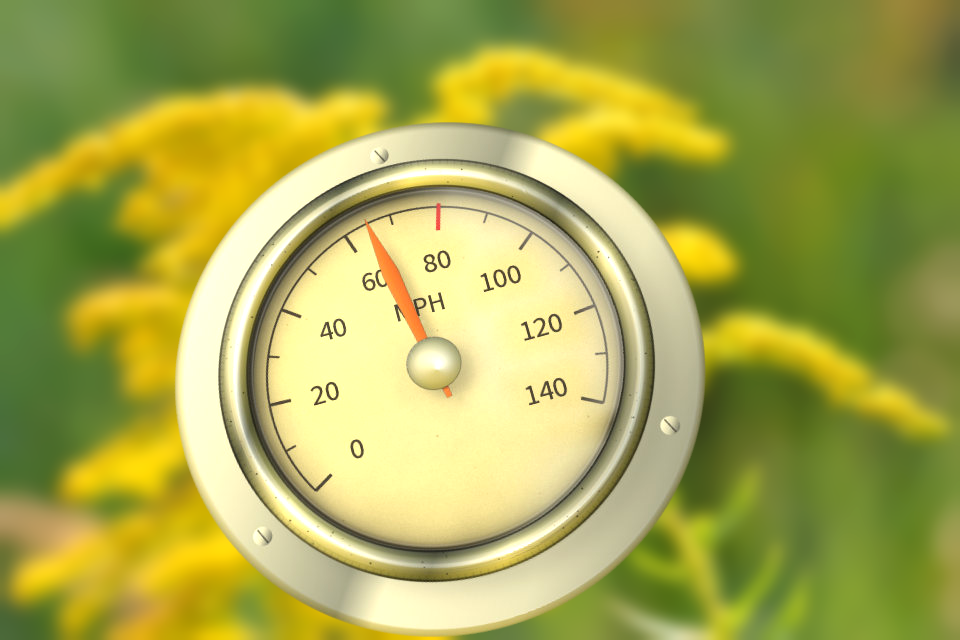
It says 65 mph
